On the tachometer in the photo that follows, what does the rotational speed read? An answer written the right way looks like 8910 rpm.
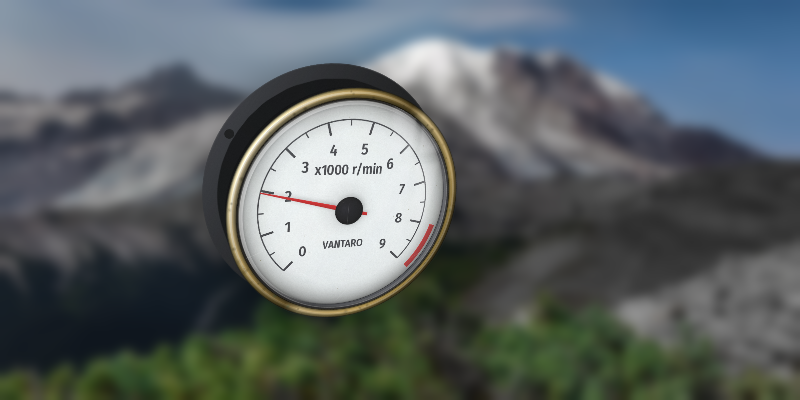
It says 2000 rpm
